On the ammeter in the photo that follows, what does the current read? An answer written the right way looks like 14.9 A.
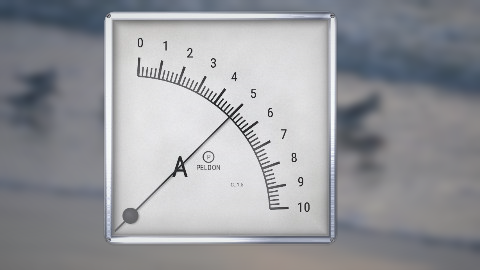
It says 5 A
